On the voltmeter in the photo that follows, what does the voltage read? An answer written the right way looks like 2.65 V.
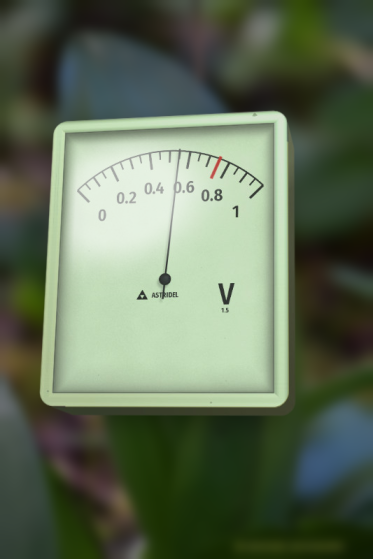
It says 0.55 V
